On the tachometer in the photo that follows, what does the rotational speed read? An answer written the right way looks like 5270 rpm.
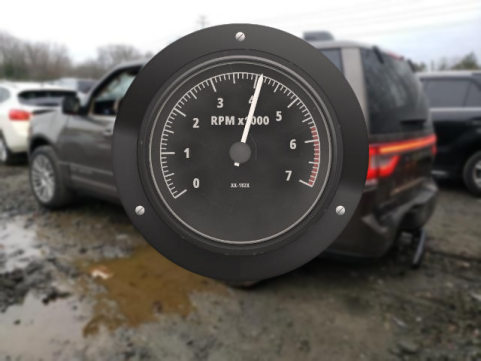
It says 4100 rpm
